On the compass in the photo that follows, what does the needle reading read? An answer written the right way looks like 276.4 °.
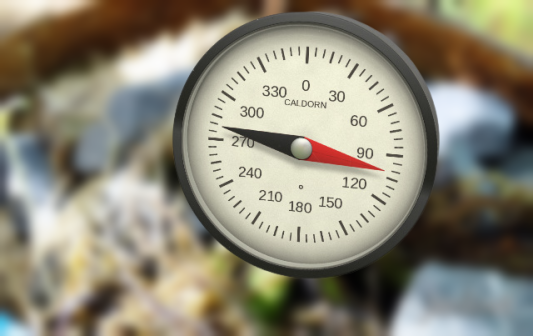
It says 100 °
